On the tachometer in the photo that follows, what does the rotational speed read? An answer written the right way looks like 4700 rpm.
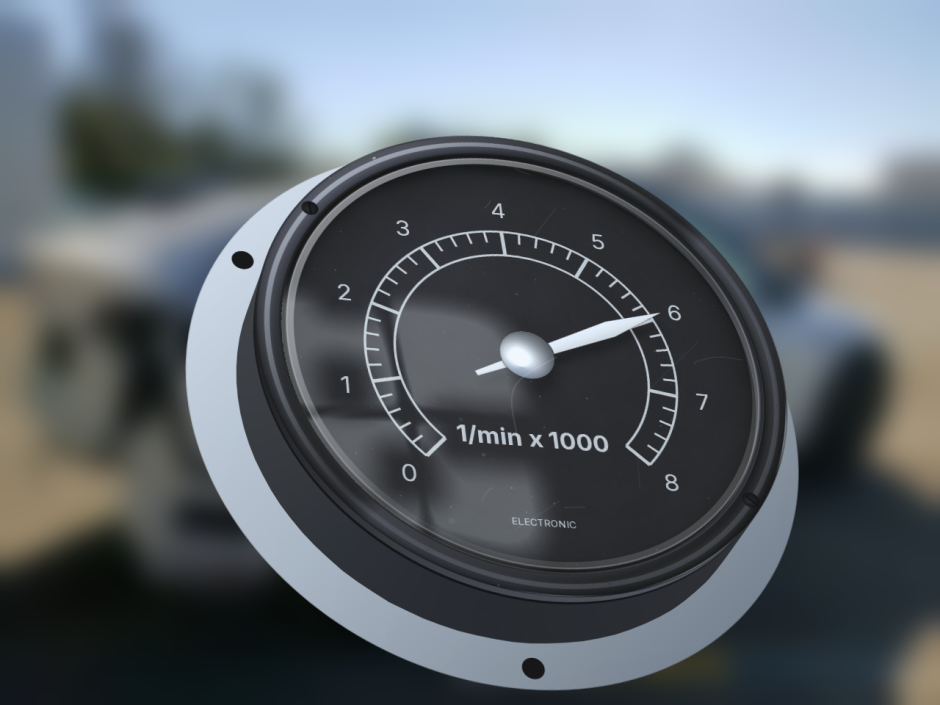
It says 6000 rpm
